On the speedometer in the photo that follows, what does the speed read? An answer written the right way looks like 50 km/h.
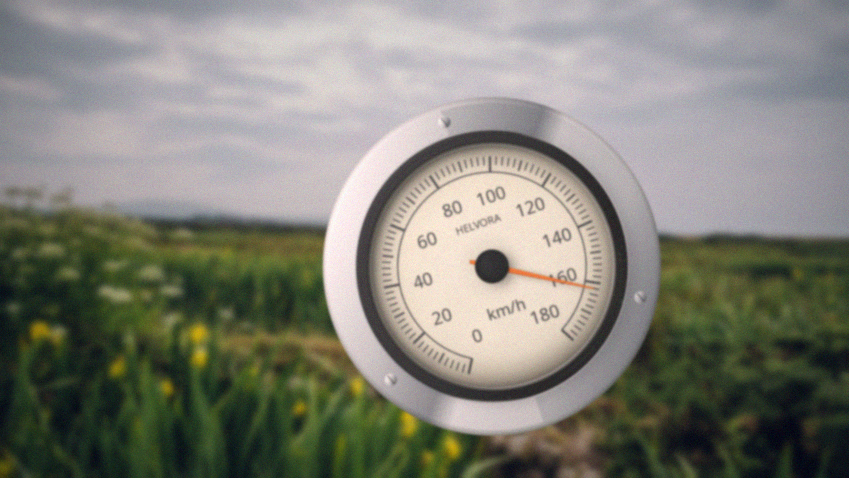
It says 162 km/h
